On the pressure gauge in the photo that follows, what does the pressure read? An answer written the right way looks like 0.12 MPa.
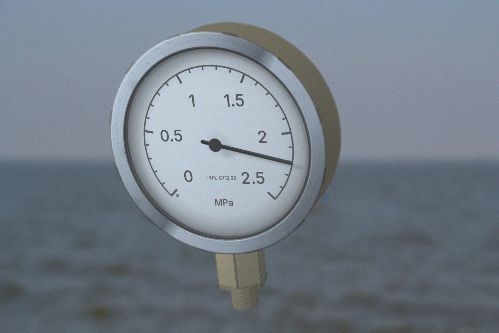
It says 2.2 MPa
